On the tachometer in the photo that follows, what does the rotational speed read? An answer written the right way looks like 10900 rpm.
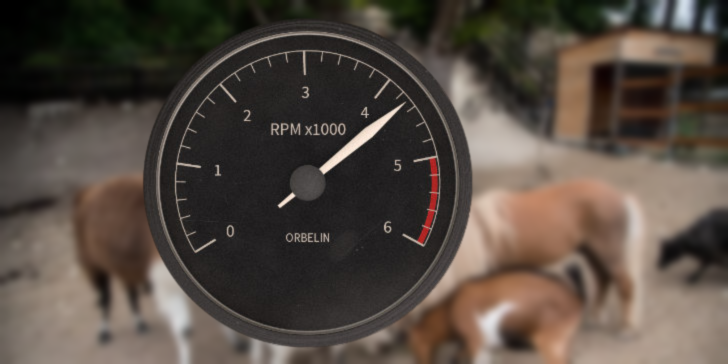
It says 4300 rpm
